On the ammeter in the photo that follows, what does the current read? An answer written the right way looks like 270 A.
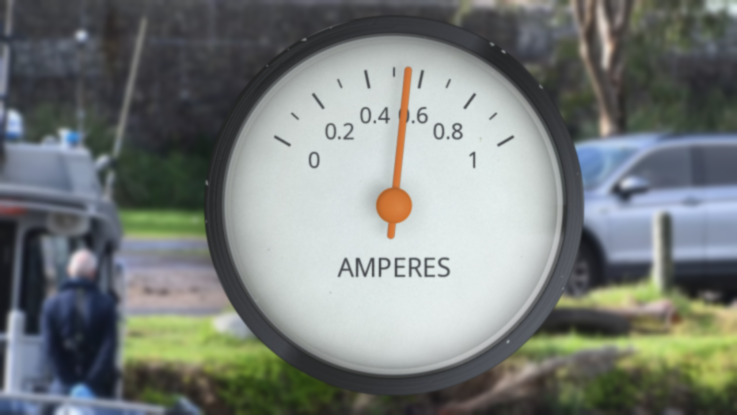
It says 0.55 A
